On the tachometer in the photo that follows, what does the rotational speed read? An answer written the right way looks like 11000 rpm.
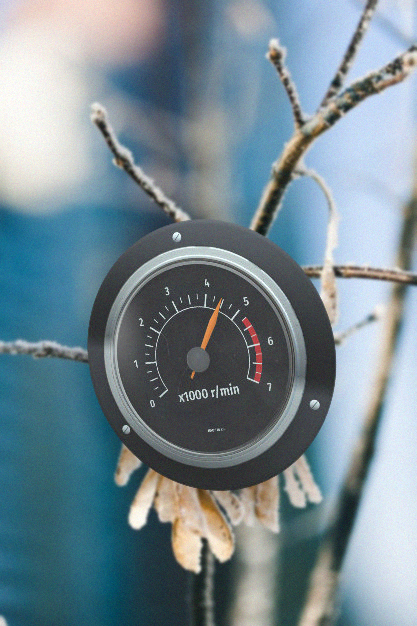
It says 4500 rpm
